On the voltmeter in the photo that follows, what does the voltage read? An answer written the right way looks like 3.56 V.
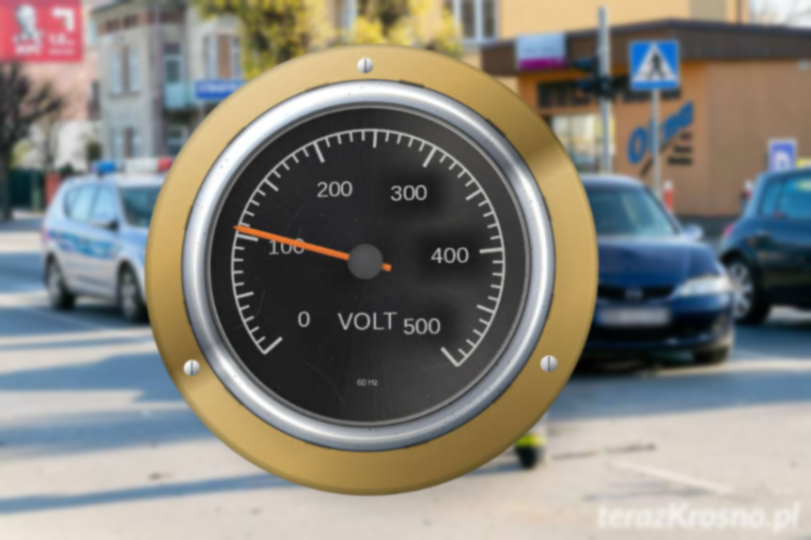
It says 105 V
